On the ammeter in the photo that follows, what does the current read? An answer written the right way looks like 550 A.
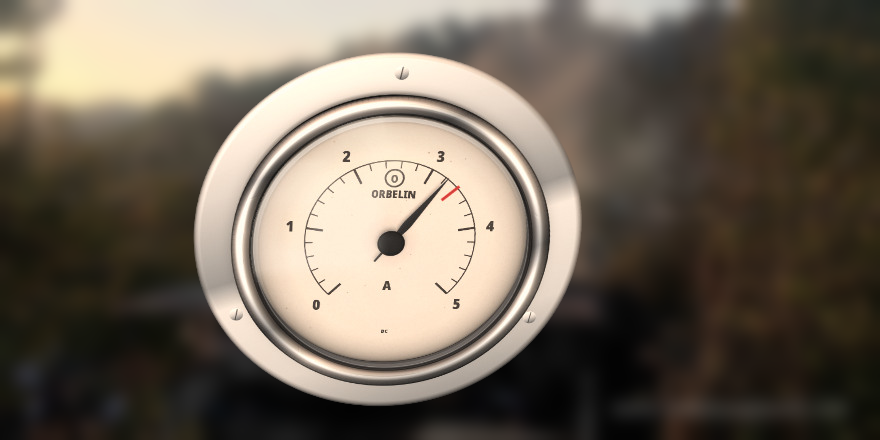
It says 3.2 A
